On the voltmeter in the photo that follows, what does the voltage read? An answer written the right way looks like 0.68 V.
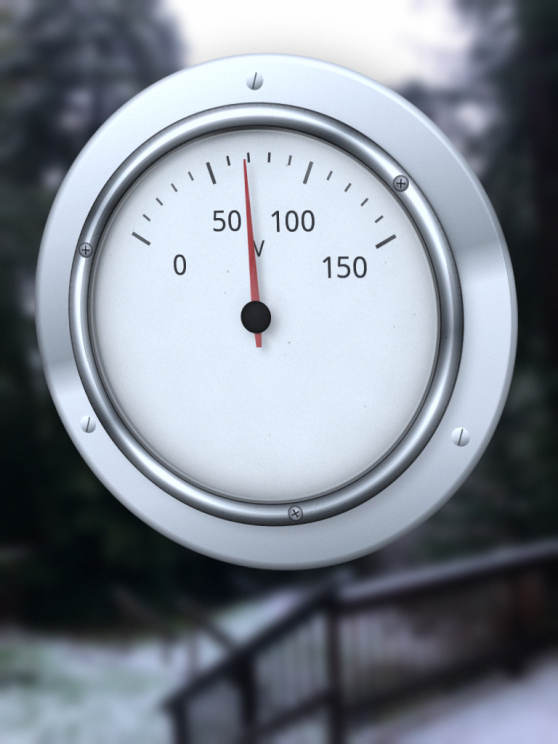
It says 70 V
